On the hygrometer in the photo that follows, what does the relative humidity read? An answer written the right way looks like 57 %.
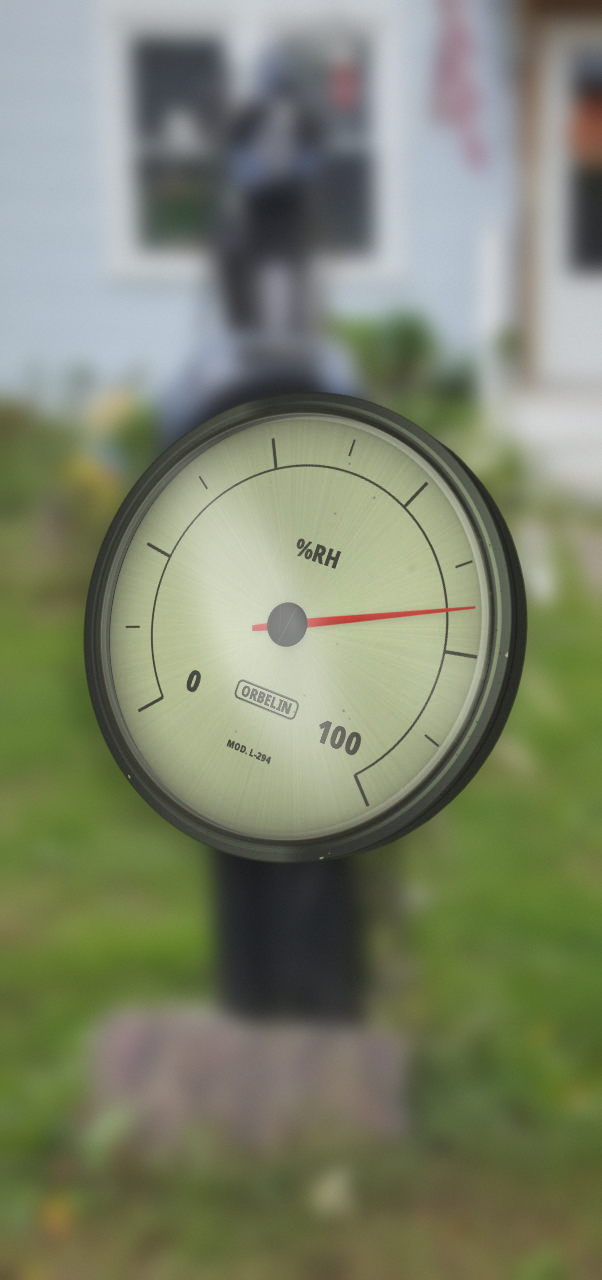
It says 75 %
